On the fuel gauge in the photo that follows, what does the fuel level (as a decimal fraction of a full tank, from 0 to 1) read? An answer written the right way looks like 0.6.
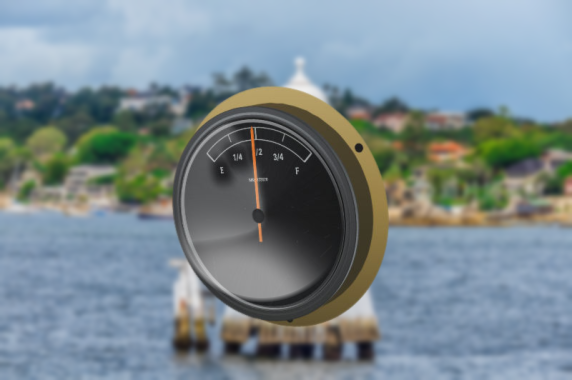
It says 0.5
